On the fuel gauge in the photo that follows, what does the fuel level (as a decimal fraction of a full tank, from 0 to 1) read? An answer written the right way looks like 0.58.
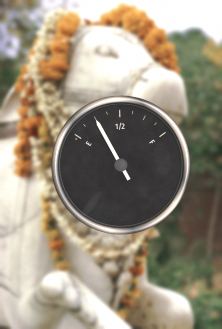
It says 0.25
